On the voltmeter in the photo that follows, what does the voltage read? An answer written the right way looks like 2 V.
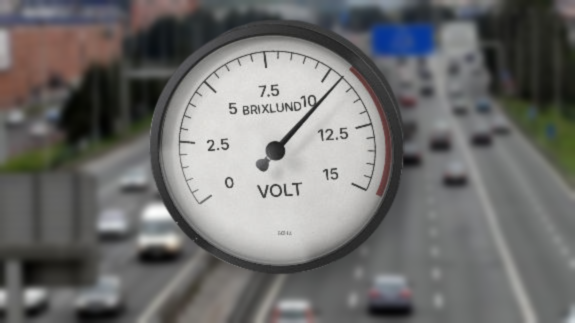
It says 10.5 V
